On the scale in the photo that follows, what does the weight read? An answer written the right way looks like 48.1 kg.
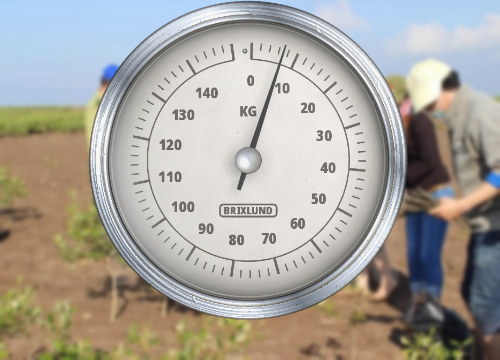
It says 7 kg
